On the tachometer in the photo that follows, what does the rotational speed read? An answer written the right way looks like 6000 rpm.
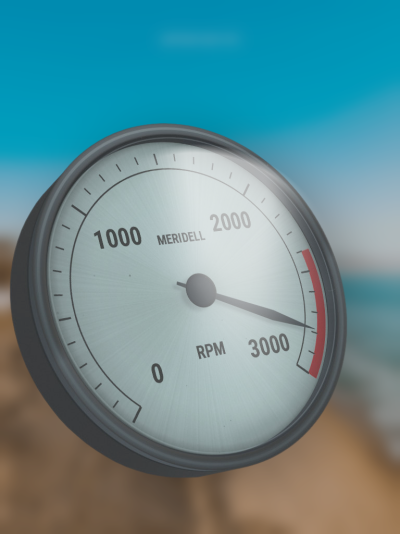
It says 2800 rpm
